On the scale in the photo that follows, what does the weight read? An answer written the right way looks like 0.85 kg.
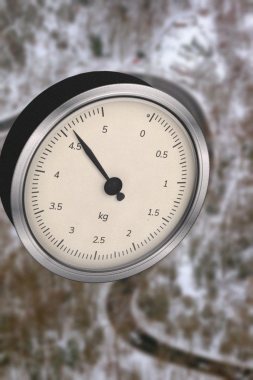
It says 4.6 kg
